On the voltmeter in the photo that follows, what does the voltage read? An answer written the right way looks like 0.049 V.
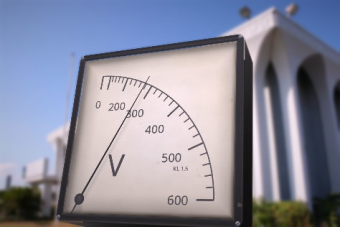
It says 280 V
